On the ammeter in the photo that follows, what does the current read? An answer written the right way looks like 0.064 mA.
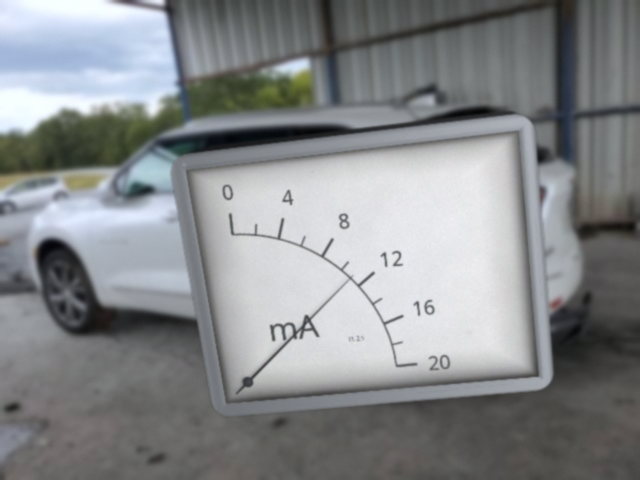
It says 11 mA
